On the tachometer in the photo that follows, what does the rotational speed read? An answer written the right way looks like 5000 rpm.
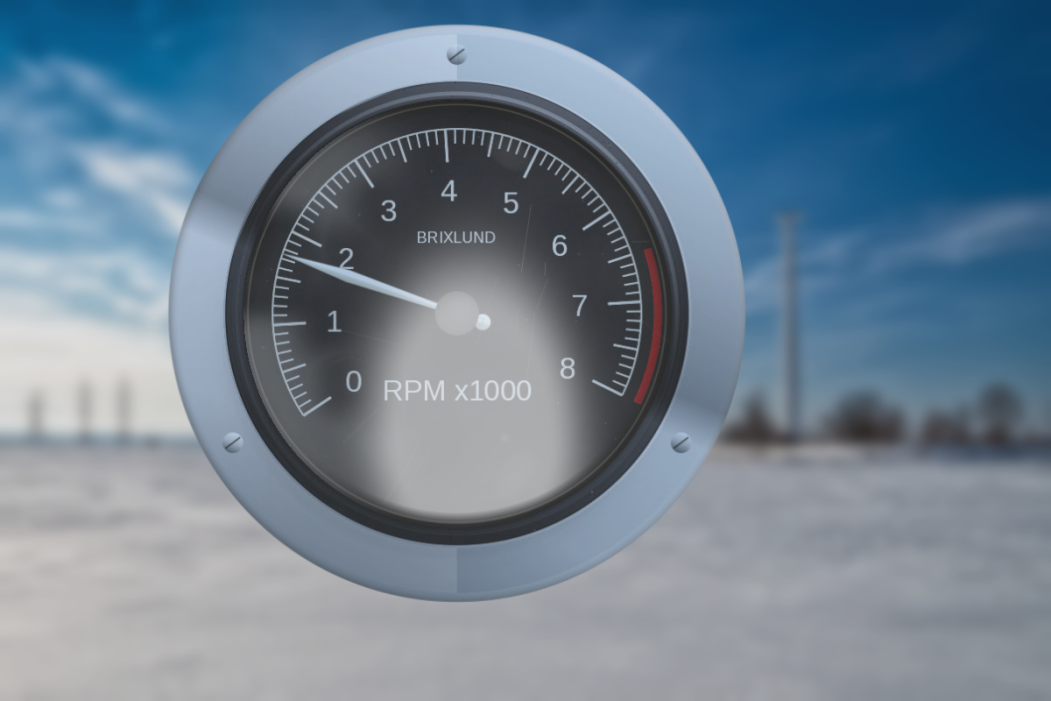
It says 1750 rpm
